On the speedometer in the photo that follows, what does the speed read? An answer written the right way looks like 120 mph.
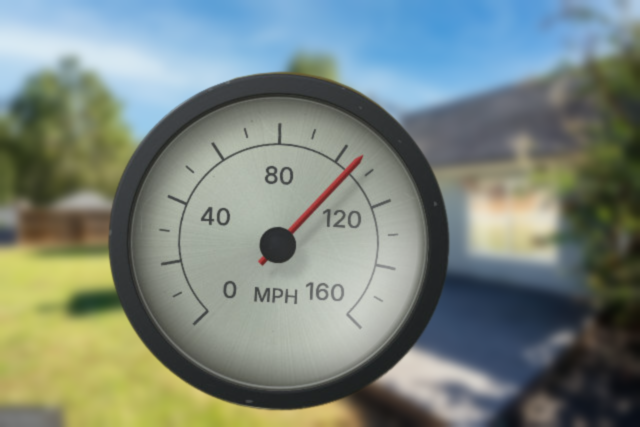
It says 105 mph
